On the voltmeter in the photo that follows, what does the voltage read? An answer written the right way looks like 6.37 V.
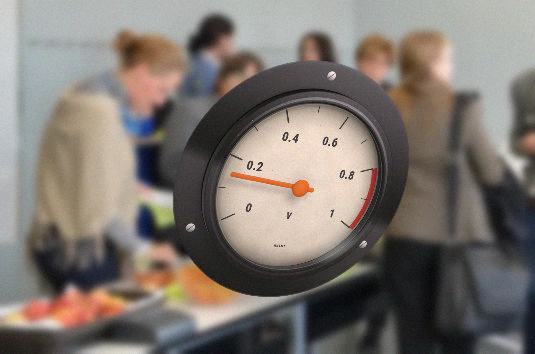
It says 0.15 V
